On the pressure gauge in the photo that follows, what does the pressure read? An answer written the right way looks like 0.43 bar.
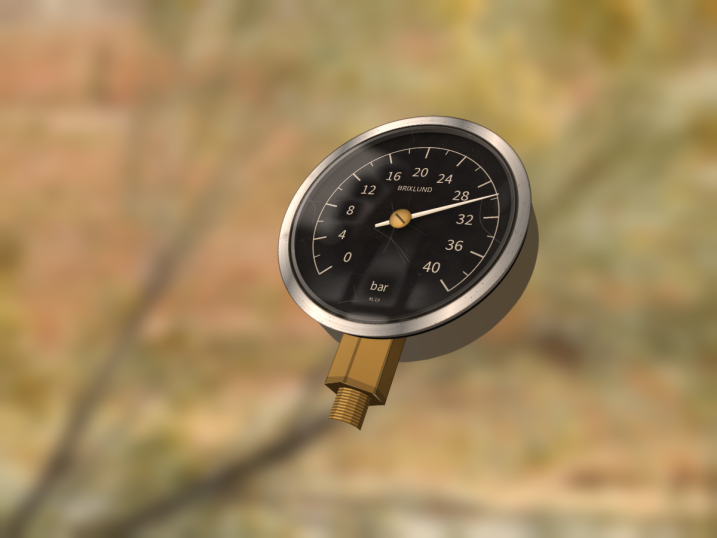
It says 30 bar
